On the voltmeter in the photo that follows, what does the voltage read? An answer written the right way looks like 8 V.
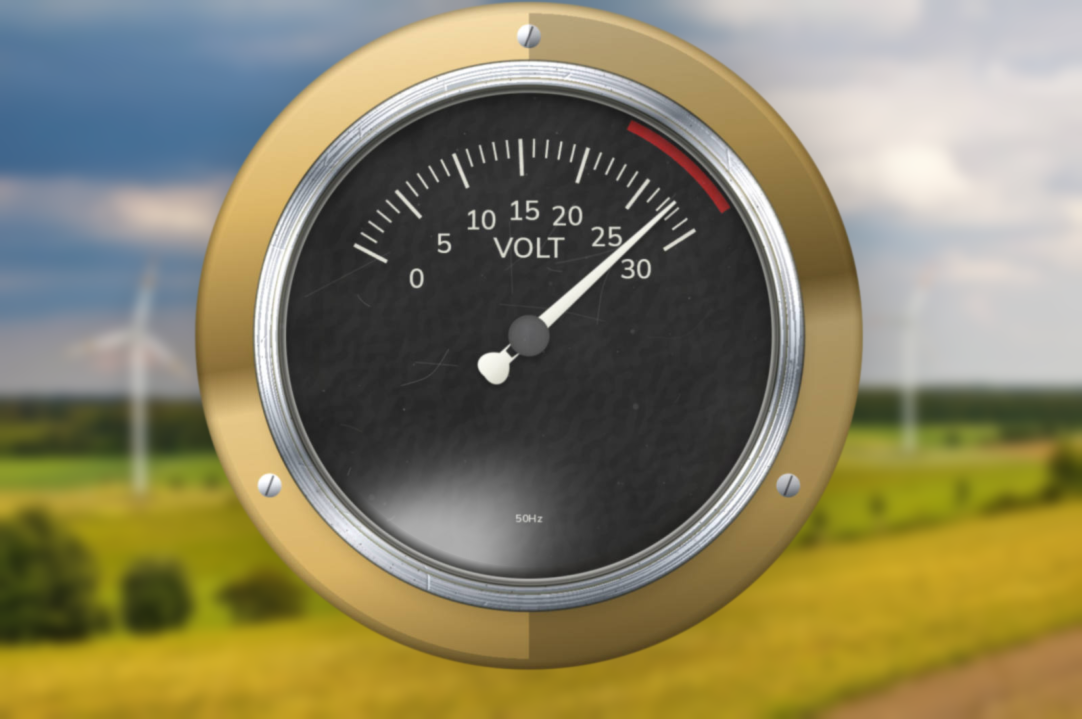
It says 27.5 V
